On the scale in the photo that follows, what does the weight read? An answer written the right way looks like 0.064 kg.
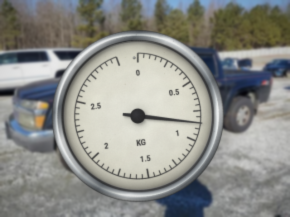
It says 0.85 kg
